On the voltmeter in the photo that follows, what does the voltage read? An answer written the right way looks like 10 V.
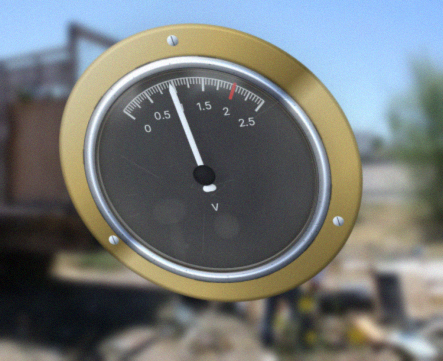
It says 1 V
